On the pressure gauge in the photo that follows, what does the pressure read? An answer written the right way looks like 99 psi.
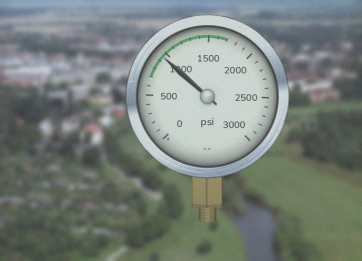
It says 950 psi
